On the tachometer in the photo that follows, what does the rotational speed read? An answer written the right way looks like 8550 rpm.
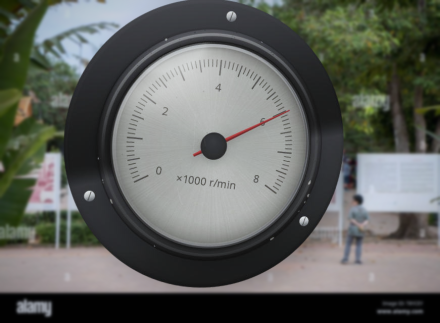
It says 6000 rpm
